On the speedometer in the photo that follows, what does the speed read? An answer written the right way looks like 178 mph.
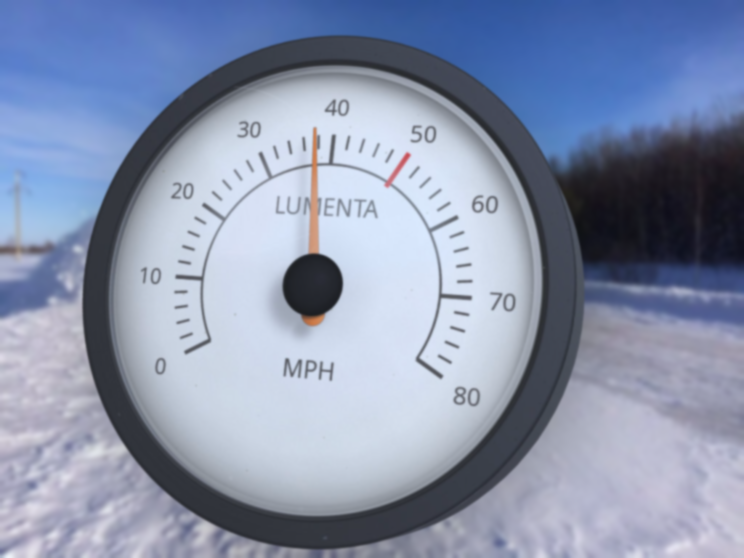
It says 38 mph
